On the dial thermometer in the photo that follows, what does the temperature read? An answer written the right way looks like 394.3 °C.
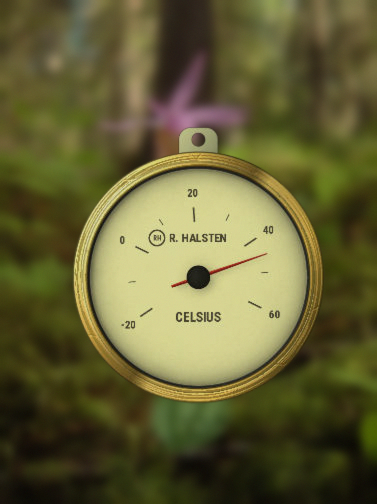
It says 45 °C
